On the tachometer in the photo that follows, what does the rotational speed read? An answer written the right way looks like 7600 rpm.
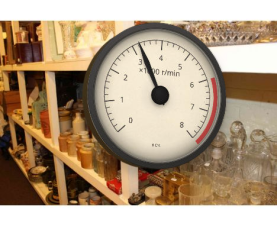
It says 3200 rpm
